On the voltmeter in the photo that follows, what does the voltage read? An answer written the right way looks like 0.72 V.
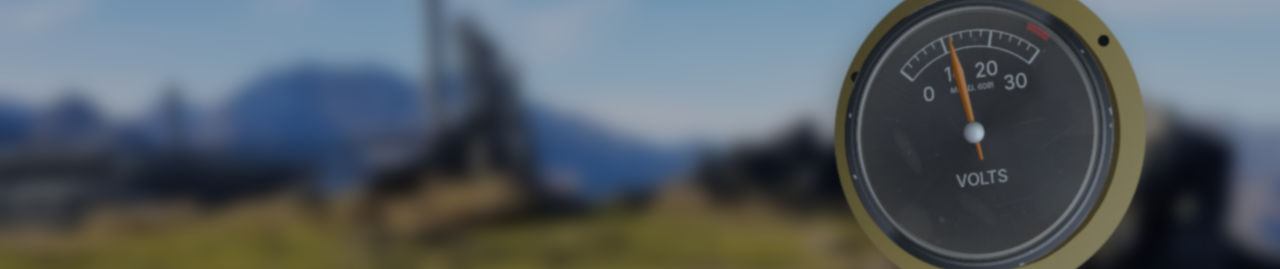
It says 12 V
